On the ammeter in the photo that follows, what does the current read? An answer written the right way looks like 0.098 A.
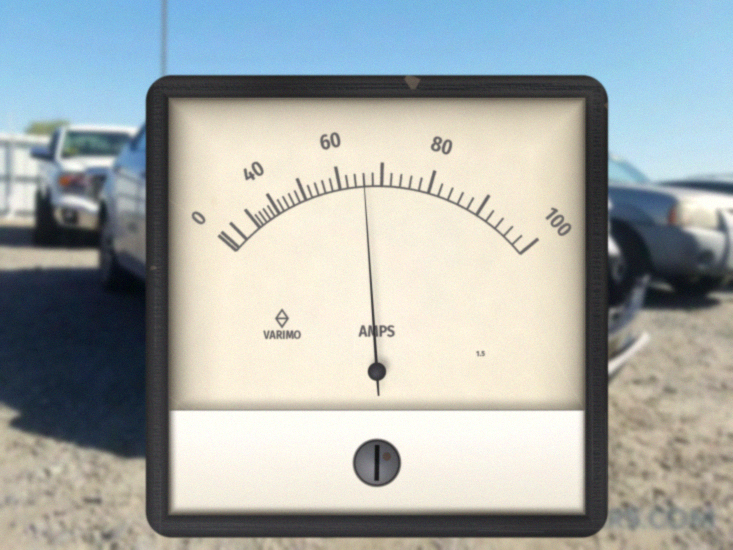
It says 66 A
